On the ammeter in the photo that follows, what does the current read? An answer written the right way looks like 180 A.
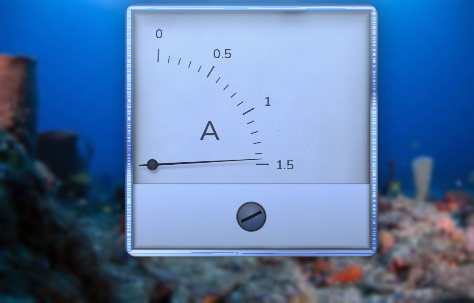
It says 1.45 A
